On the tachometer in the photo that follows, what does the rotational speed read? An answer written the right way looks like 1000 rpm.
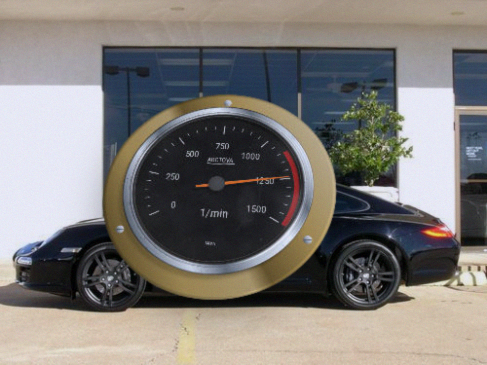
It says 1250 rpm
